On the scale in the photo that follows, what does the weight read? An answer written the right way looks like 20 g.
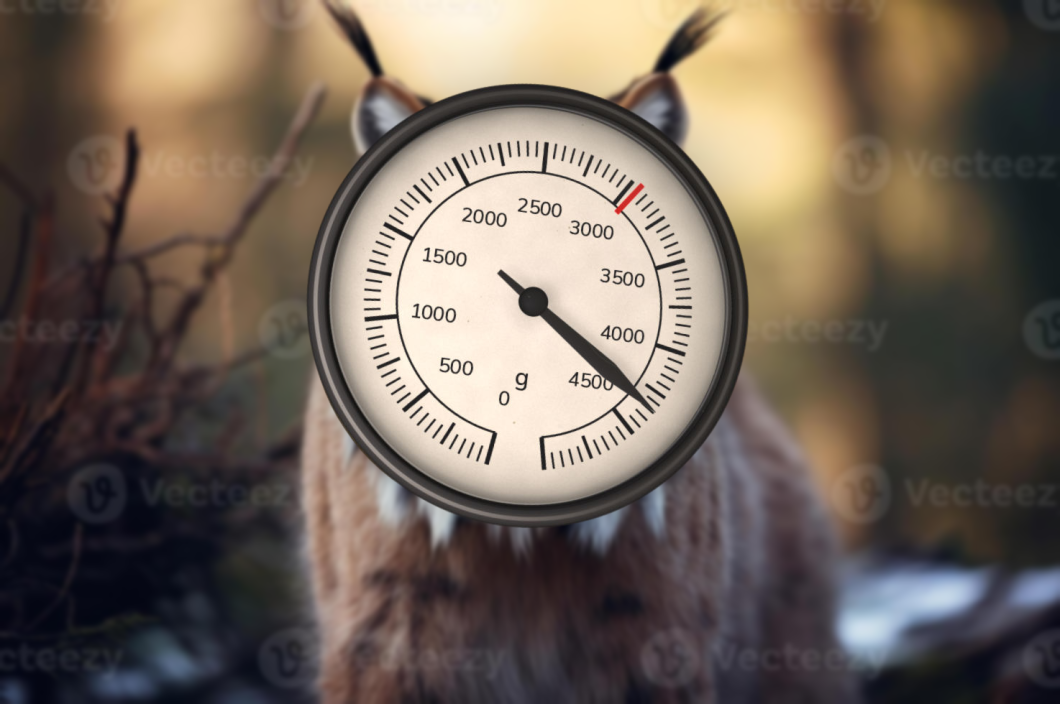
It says 4350 g
